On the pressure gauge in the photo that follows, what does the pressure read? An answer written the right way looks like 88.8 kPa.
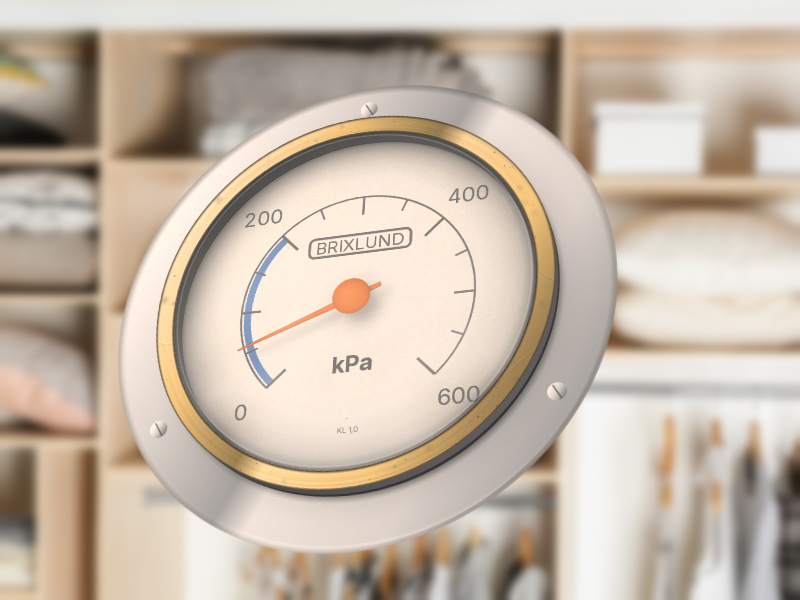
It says 50 kPa
